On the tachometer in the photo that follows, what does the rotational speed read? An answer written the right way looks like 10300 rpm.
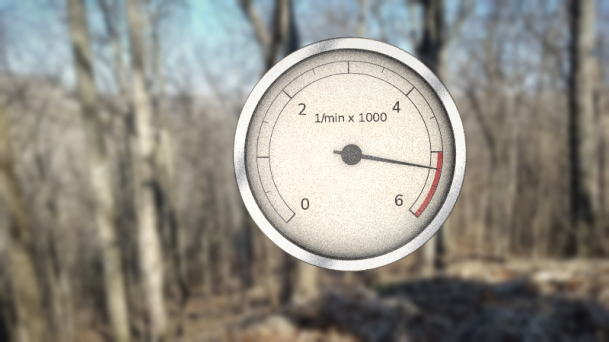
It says 5250 rpm
